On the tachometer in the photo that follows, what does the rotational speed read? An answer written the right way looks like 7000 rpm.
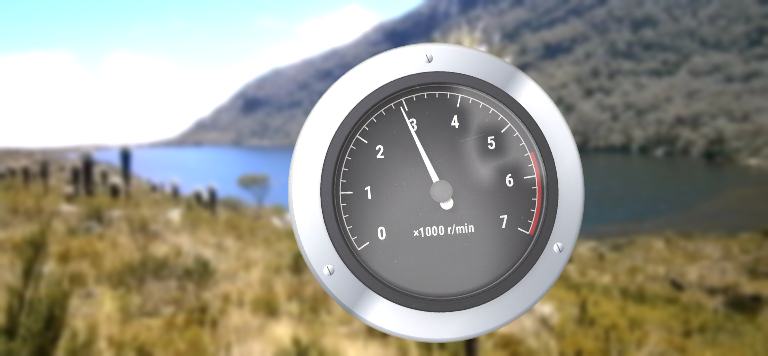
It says 2900 rpm
